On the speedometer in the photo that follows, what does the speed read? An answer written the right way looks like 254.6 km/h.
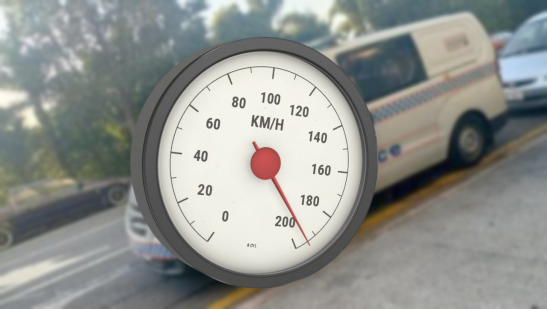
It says 195 km/h
